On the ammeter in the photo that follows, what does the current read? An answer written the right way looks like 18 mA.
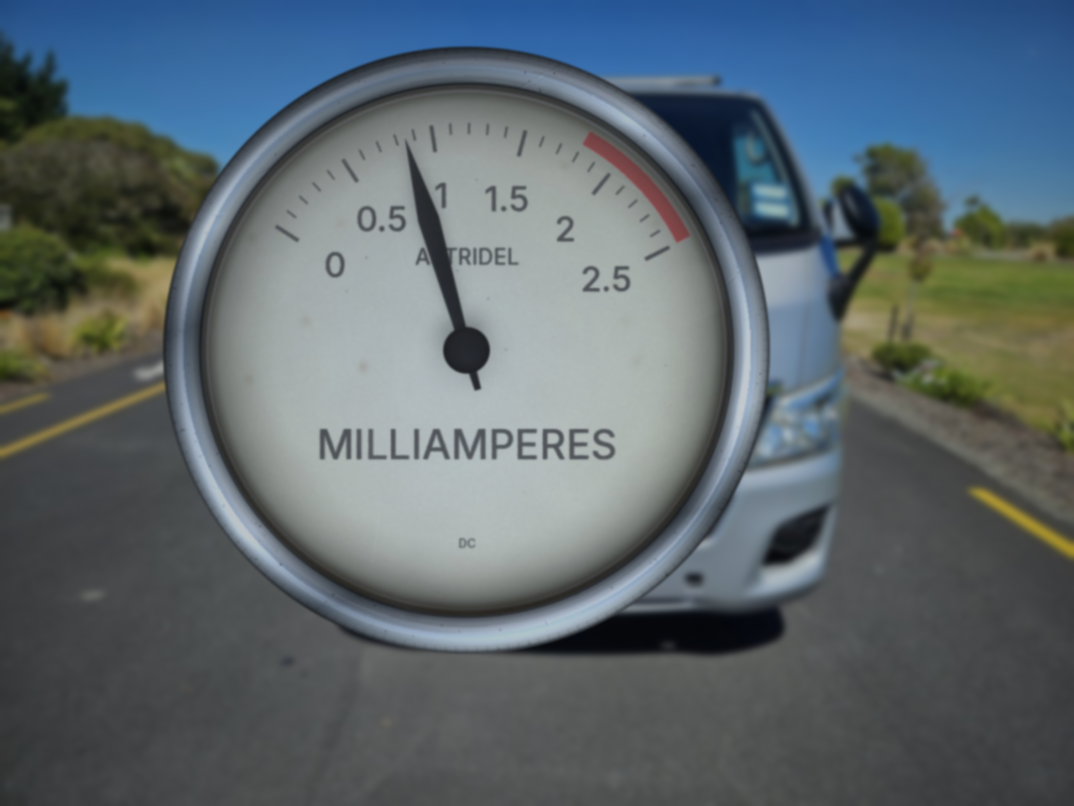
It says 0.85 mA
